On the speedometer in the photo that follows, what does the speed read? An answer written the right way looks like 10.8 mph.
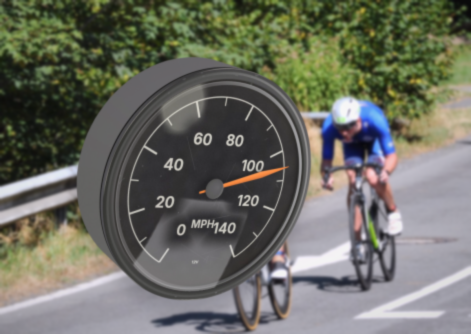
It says 105 mph
